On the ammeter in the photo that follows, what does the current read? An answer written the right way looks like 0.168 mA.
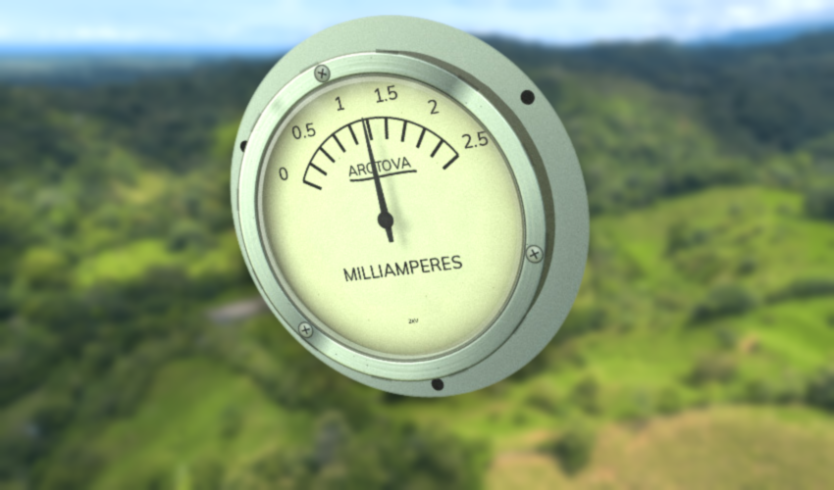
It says 1.25 mA
